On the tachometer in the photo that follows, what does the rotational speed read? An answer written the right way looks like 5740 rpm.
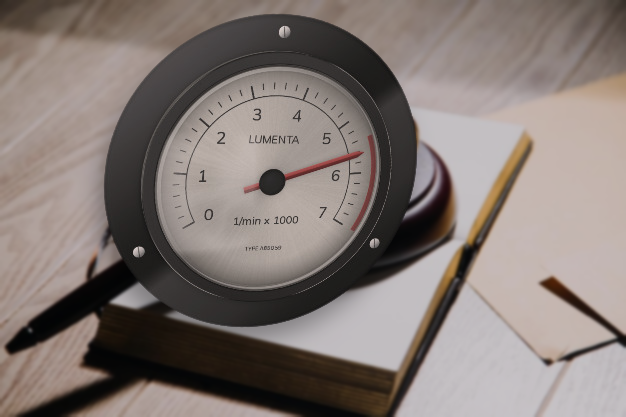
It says 5600 rpm
